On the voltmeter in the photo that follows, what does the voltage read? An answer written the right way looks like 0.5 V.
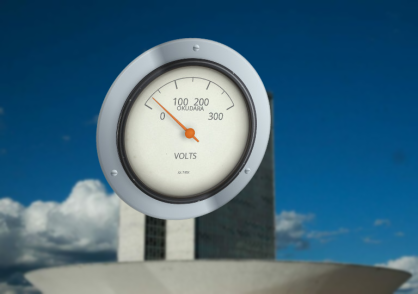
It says 25 V
